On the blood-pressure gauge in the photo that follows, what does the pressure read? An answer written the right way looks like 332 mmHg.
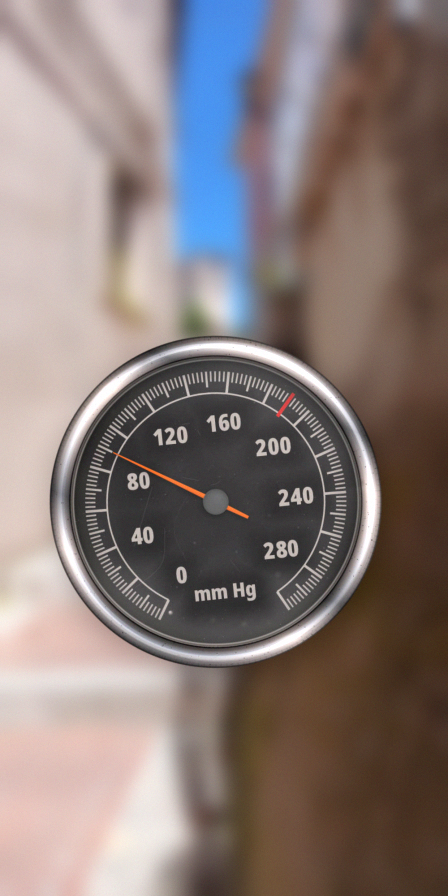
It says 90 mmHg
